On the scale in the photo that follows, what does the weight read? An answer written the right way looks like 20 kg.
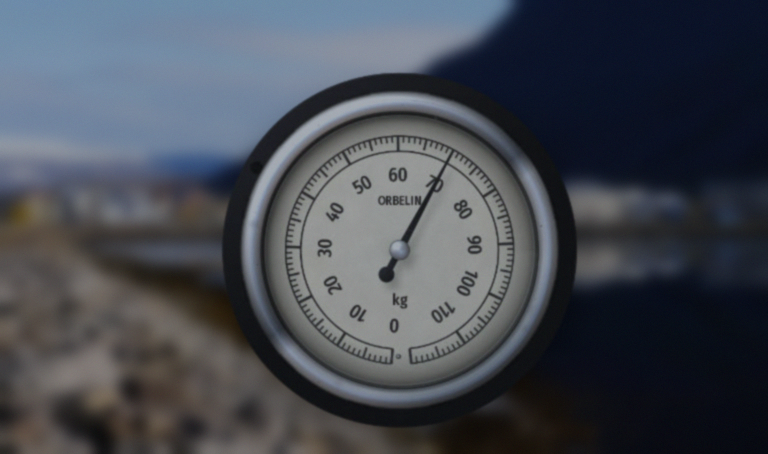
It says 70 kg
